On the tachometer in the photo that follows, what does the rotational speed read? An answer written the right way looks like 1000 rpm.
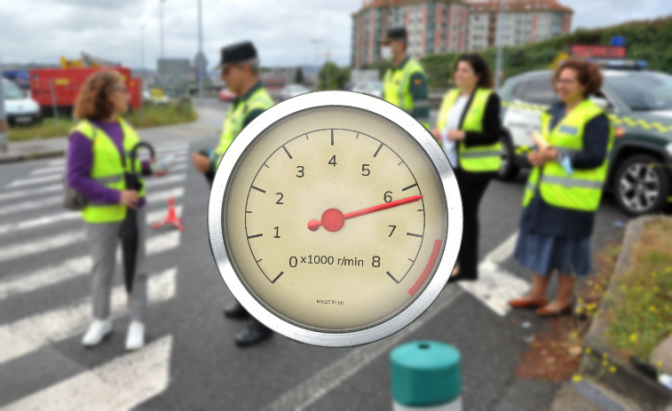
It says 6250 rpm
